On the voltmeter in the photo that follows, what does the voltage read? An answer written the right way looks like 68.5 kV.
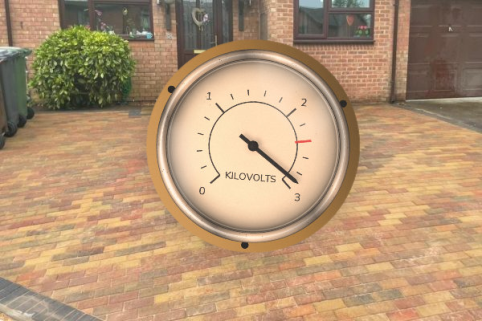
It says 2.9 kV
